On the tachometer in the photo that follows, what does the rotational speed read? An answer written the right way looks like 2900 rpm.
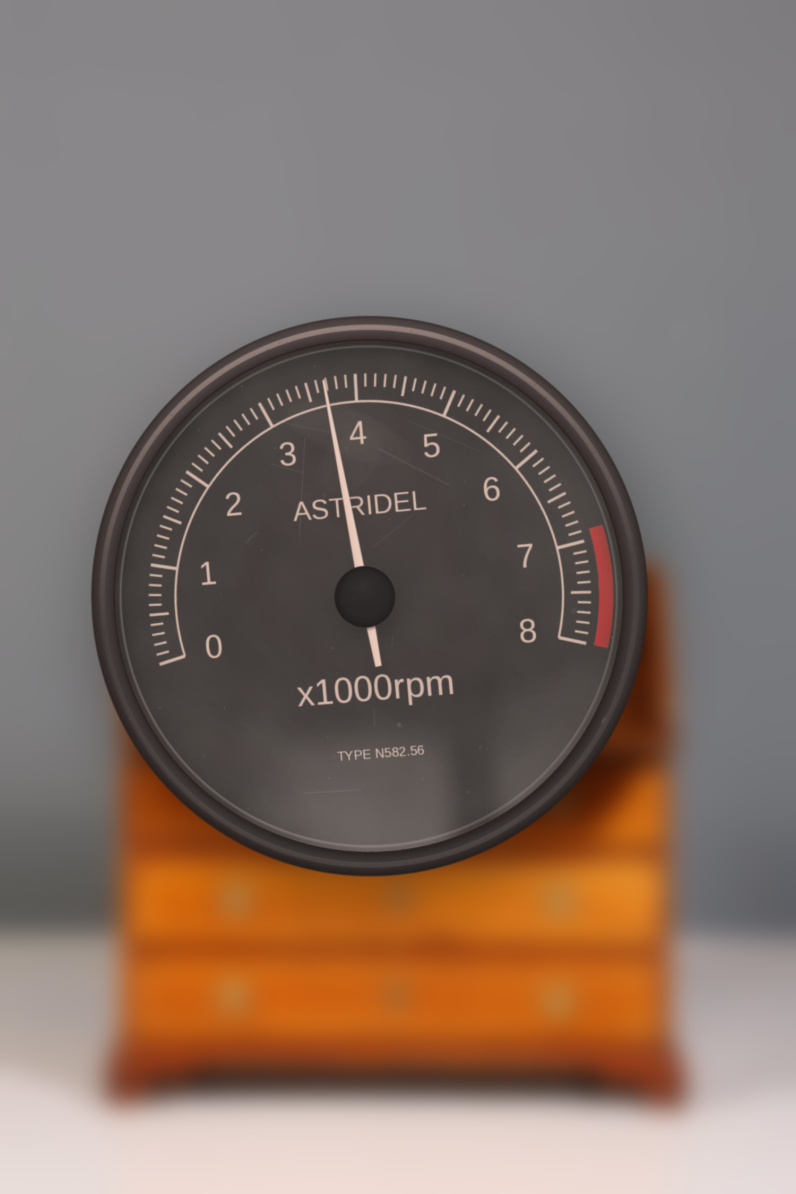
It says 3700 rpm
